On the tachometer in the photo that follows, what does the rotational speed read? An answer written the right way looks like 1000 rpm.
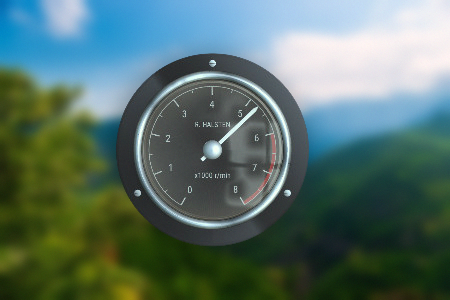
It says 5250 rpm
